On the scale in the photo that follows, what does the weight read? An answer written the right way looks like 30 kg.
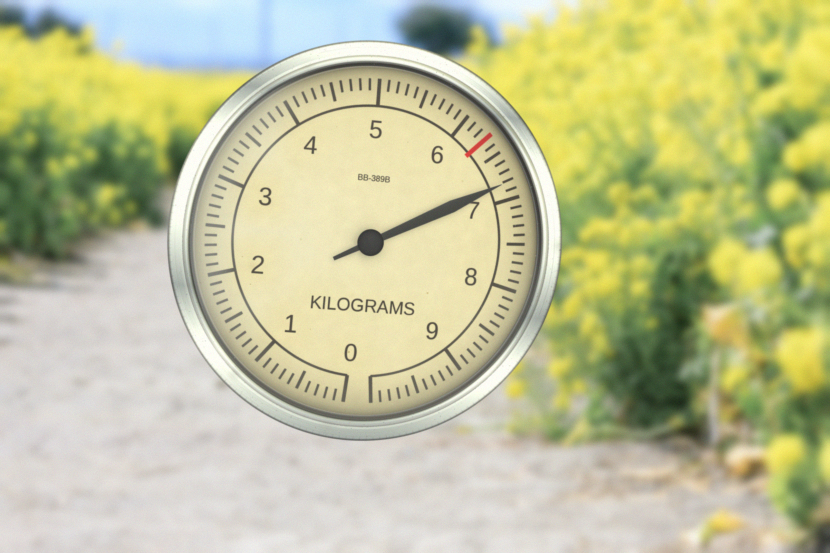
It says 6.8 kg
